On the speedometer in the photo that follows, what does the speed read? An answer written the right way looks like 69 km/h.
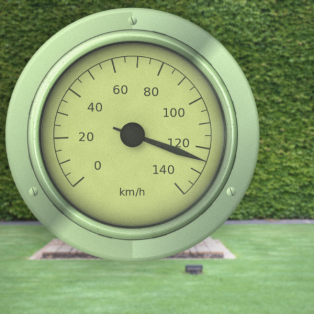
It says 125 km/h
